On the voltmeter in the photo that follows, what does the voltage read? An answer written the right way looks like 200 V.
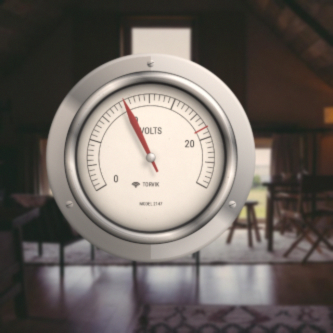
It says 10 V
